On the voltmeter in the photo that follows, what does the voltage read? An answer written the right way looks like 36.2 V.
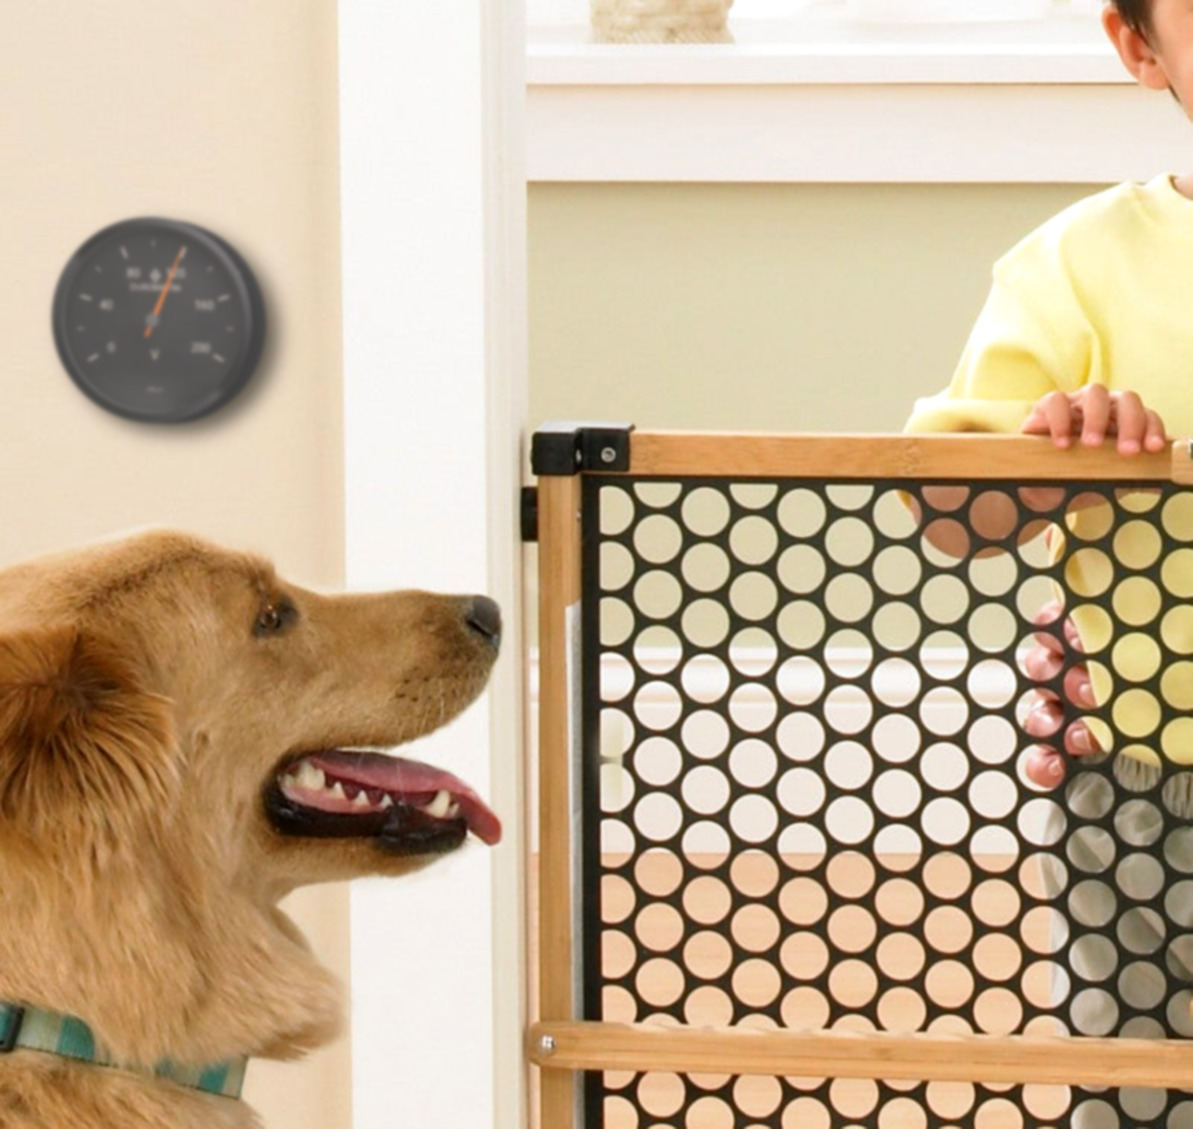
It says 120 V
